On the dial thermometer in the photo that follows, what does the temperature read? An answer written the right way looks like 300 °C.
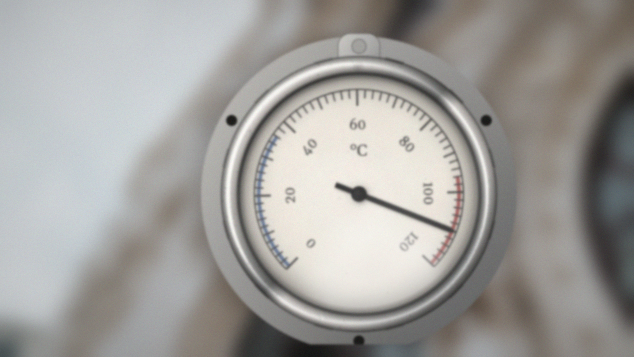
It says 110 °C
